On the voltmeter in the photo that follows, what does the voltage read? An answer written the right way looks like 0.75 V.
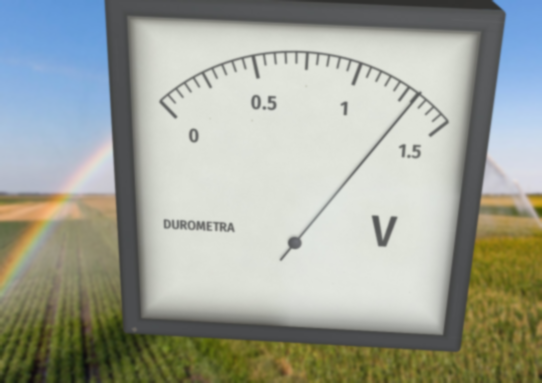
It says 1.3 V
